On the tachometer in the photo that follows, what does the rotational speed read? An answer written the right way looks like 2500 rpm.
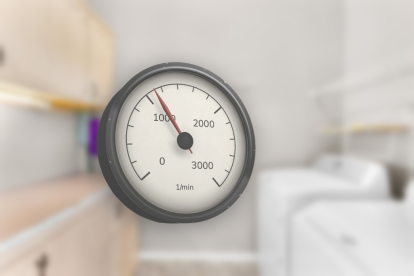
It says 1100 rpm
